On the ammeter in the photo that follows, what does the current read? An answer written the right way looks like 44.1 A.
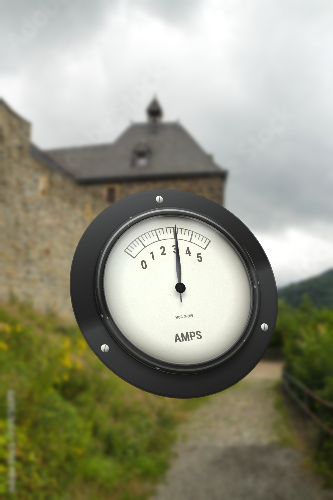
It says 3 A
